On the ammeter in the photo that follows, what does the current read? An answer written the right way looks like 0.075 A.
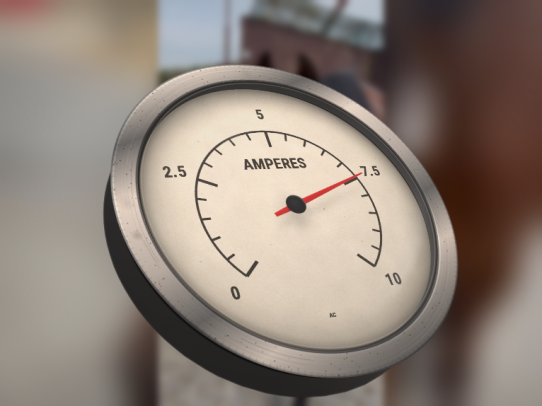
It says 7.5 A
